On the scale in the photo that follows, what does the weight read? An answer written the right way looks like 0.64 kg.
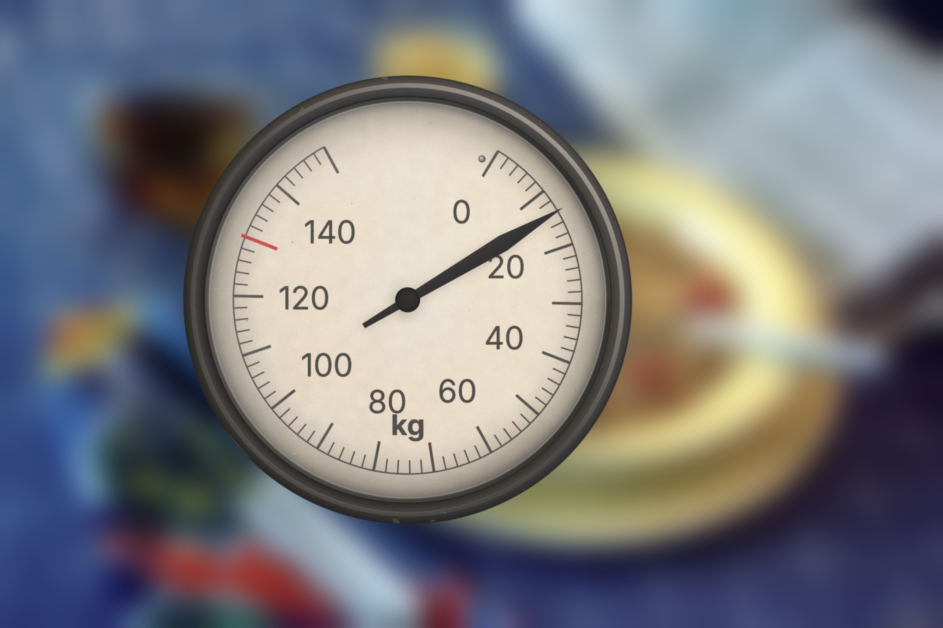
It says 14 kg
